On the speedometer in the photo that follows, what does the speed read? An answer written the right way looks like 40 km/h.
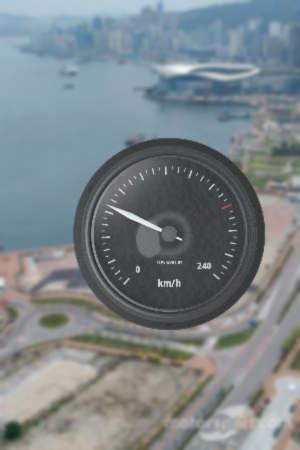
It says 65 km/h
